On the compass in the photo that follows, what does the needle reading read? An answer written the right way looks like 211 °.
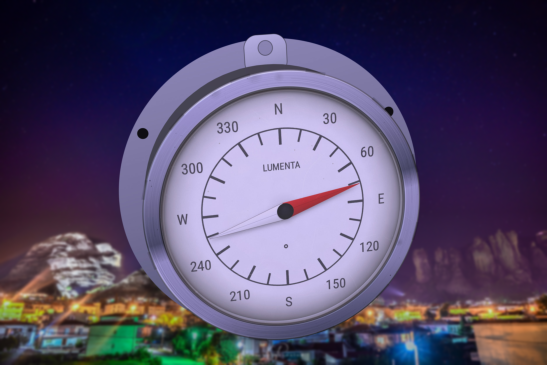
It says 75 °
